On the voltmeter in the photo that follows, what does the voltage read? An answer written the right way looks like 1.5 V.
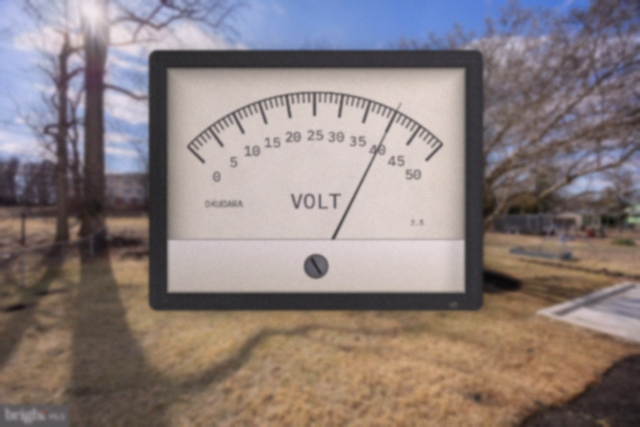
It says 40 V
